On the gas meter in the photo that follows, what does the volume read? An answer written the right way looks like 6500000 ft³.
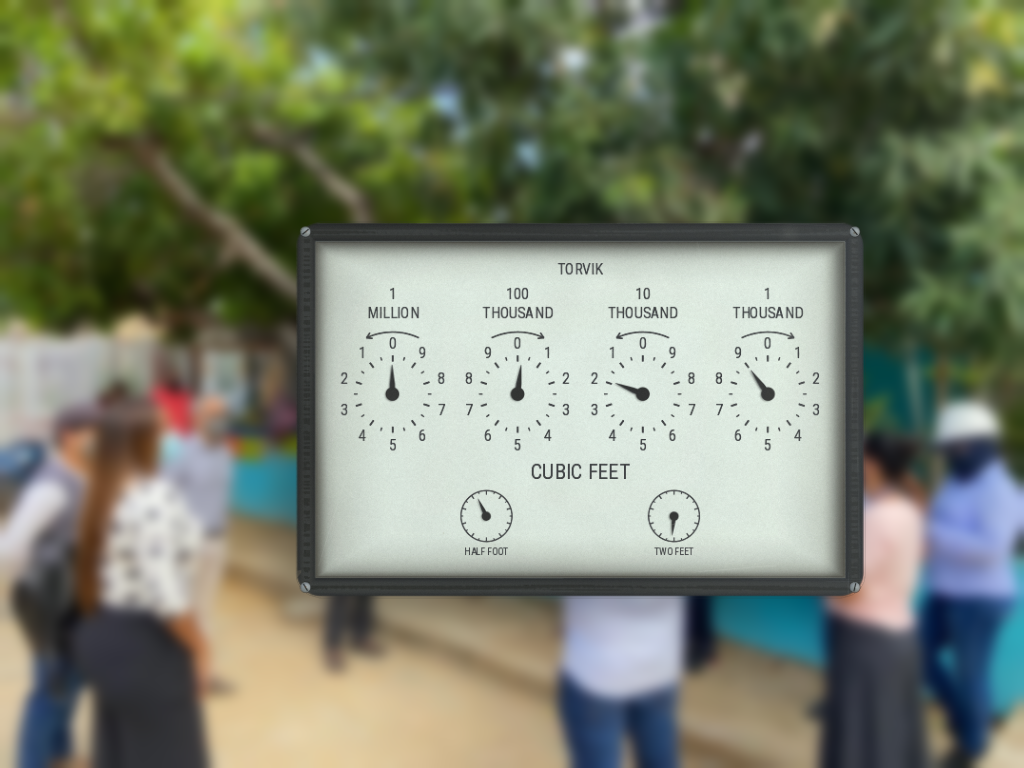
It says 1900 ft³
